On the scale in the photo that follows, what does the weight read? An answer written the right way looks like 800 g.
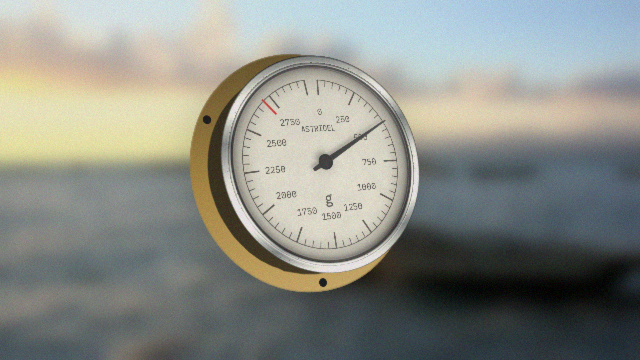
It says 500 g
